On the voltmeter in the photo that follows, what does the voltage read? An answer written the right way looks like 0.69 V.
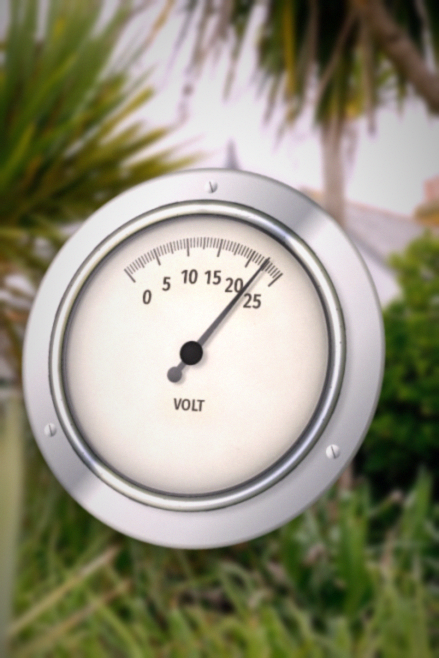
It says 22.5 V
